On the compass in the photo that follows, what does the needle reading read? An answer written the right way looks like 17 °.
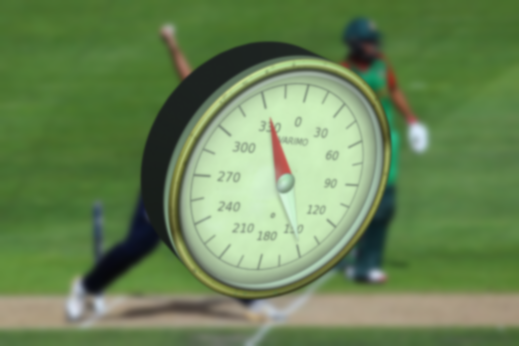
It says 330 °
